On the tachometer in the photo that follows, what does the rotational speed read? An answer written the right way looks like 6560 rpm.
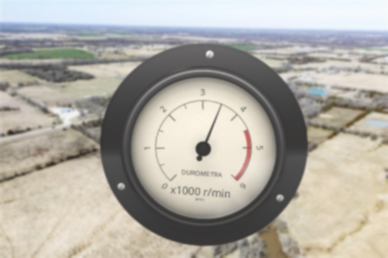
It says 3500 rpm
